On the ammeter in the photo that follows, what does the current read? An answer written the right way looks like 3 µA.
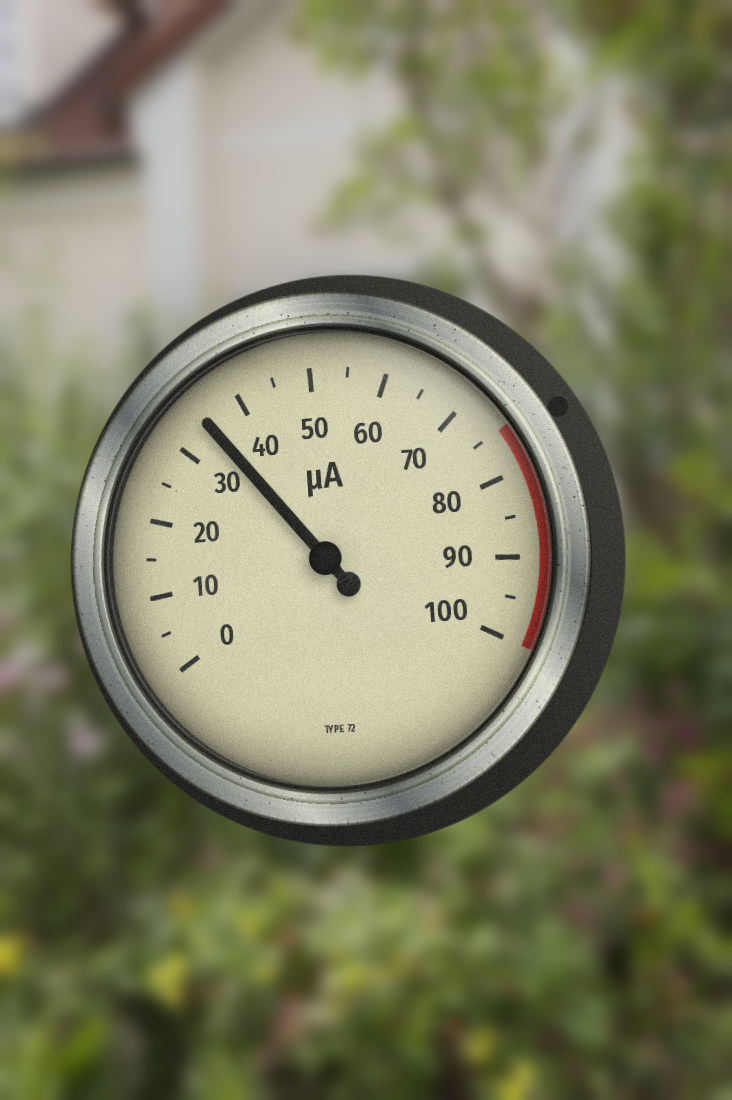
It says 35 µA
